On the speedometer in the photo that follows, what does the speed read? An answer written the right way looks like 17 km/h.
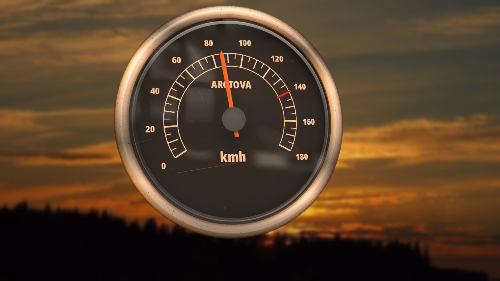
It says 85 km/h
